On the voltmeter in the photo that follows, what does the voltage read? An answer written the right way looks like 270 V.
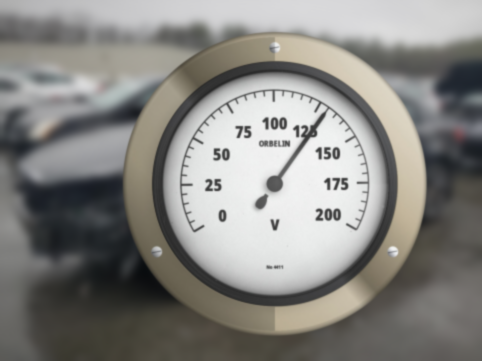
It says 130 V
